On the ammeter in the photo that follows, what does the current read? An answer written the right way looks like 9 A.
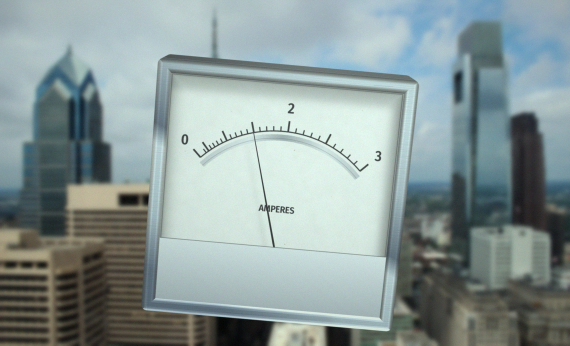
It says 1.5 A
